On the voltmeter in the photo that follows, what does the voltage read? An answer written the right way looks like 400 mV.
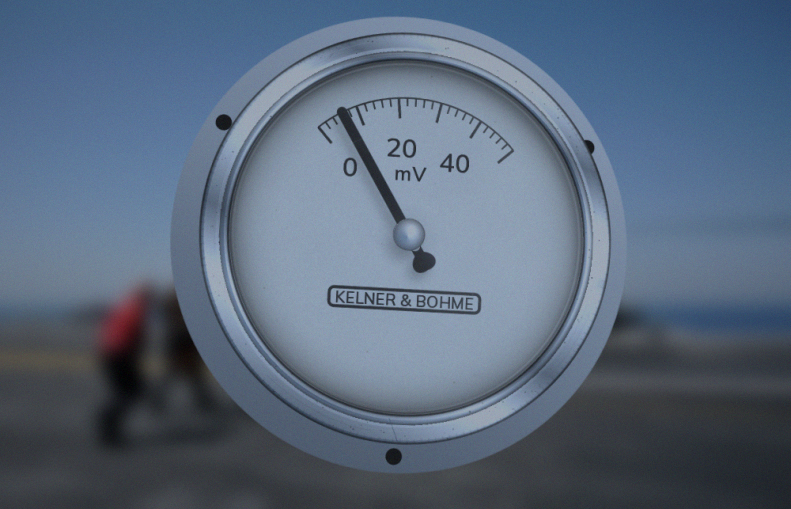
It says 6 mV
